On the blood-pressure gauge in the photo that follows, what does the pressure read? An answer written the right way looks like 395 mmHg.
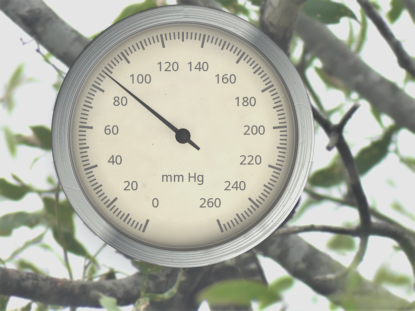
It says 88 mmHg
